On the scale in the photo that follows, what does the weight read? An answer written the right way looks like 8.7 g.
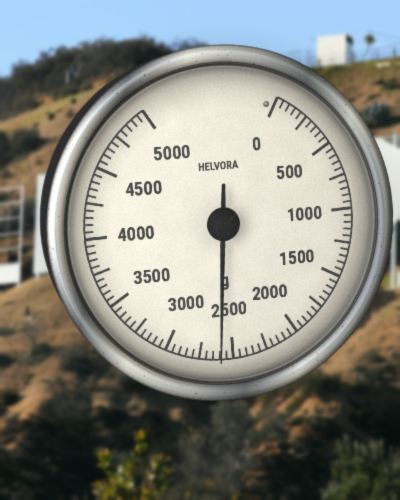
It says 2600 g
